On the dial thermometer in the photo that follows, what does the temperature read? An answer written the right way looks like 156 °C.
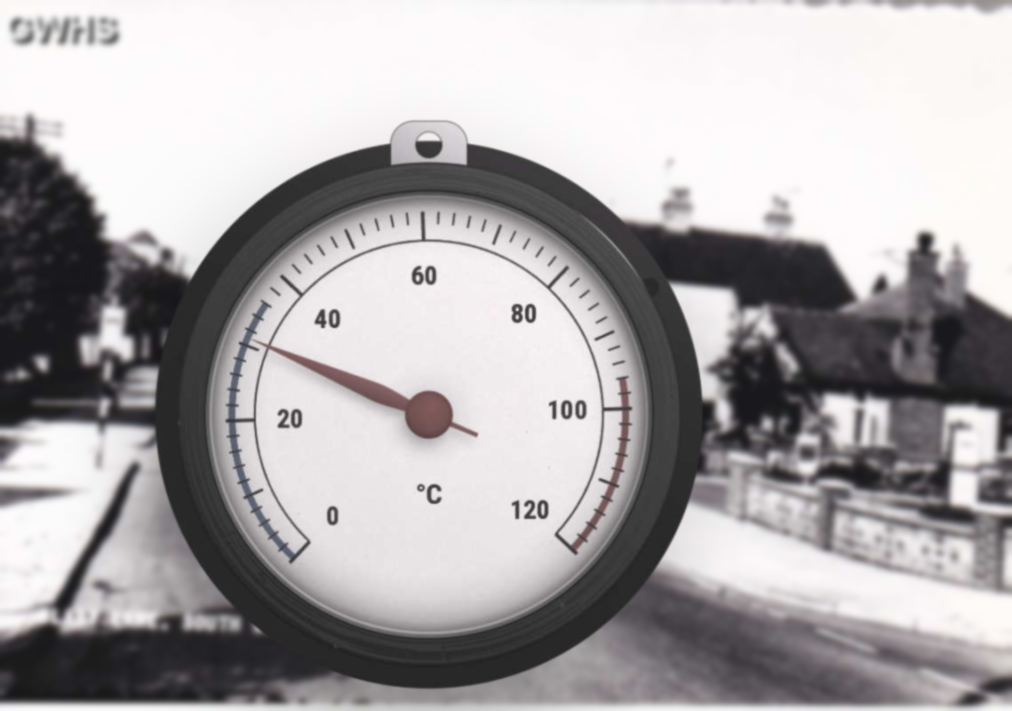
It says 31 °C
